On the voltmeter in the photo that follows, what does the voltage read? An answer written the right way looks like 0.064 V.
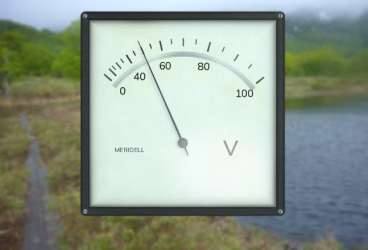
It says 50 V
